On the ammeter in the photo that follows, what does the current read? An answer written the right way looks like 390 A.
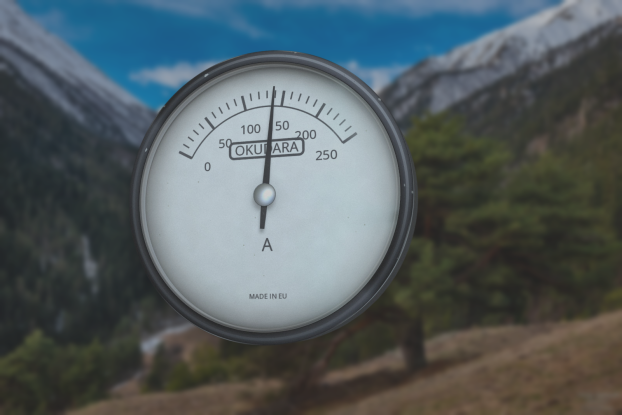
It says 140 A
